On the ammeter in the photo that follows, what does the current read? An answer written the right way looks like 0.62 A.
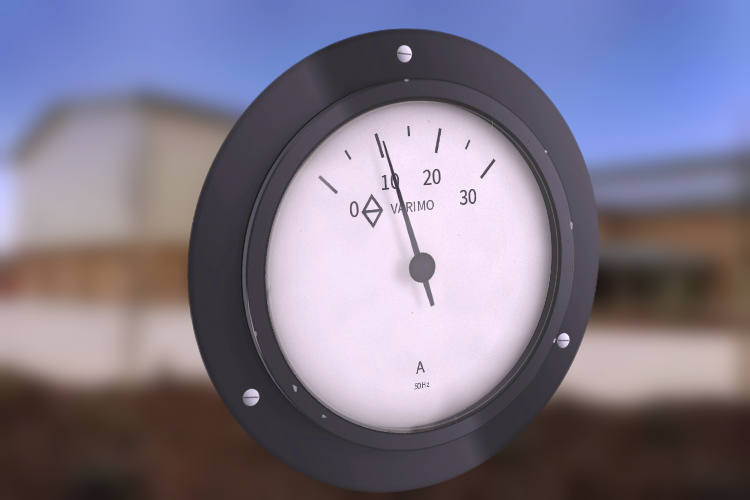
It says 10 A
